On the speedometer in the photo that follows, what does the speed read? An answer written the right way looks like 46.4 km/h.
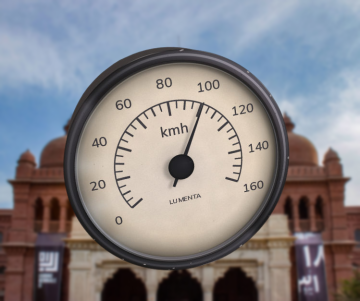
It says 100 km/h
